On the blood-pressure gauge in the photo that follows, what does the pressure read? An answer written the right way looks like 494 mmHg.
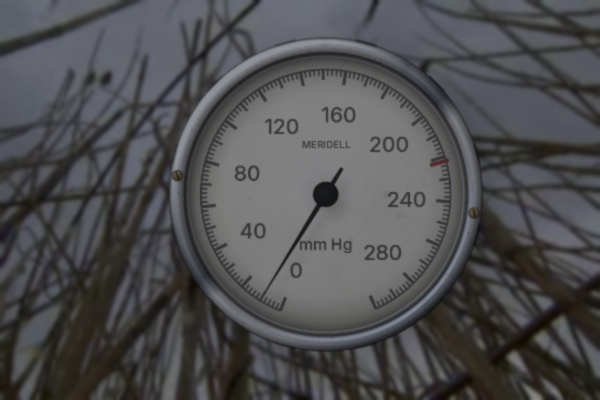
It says 10 mmHg
